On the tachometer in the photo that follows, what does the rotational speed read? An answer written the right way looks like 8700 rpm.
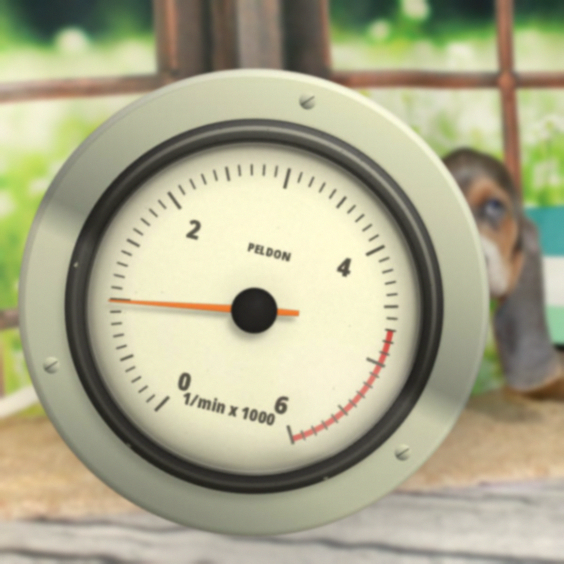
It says 1000 rpm
